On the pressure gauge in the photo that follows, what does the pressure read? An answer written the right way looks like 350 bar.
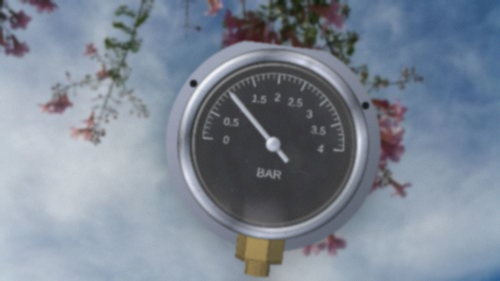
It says 1 bar
